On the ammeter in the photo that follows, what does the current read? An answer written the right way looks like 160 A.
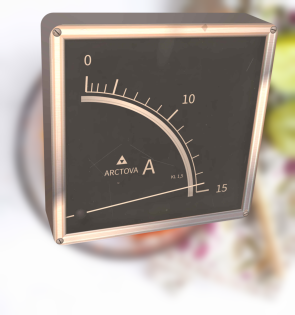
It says 14.5 A
